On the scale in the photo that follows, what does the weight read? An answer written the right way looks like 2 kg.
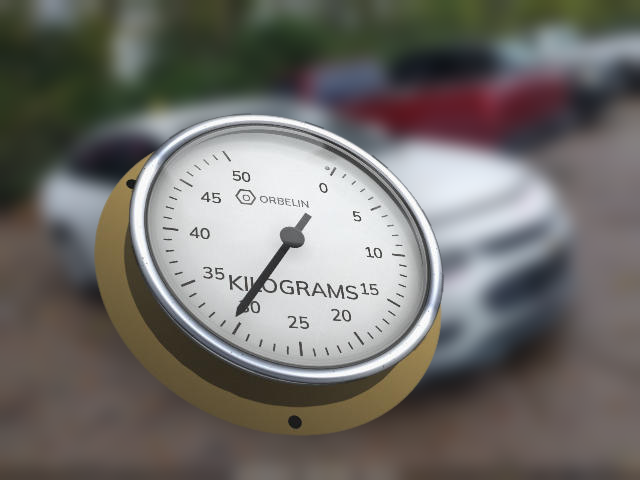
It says 30.5 kg
